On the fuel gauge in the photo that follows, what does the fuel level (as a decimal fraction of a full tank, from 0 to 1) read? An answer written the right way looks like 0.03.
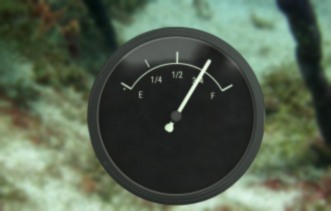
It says 0.75
